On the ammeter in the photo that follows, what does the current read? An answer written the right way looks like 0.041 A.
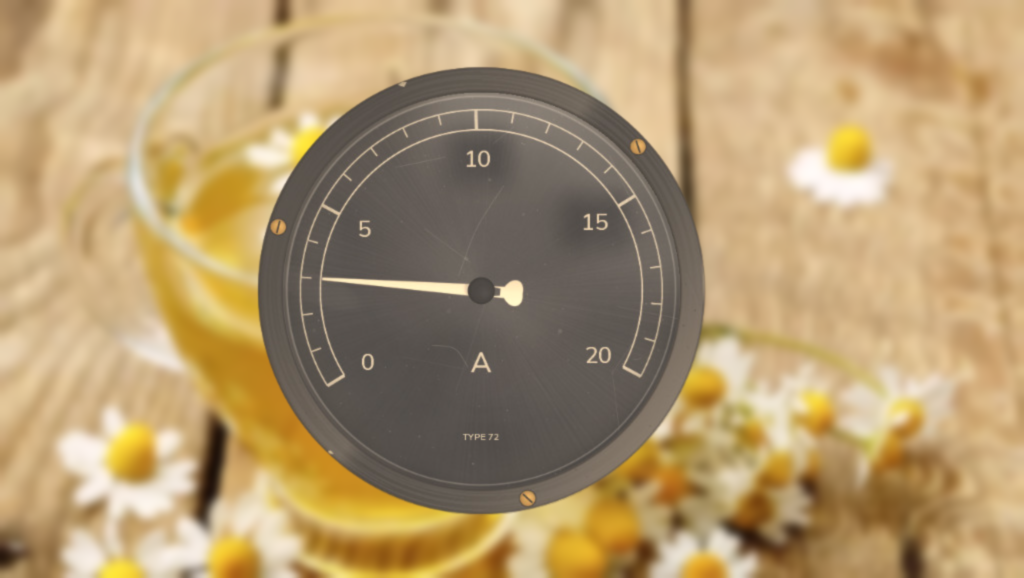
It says 3 A
